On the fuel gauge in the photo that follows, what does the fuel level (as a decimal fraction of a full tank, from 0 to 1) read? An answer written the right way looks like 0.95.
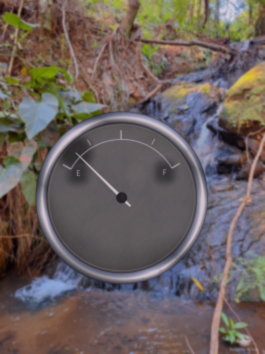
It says 0.125
